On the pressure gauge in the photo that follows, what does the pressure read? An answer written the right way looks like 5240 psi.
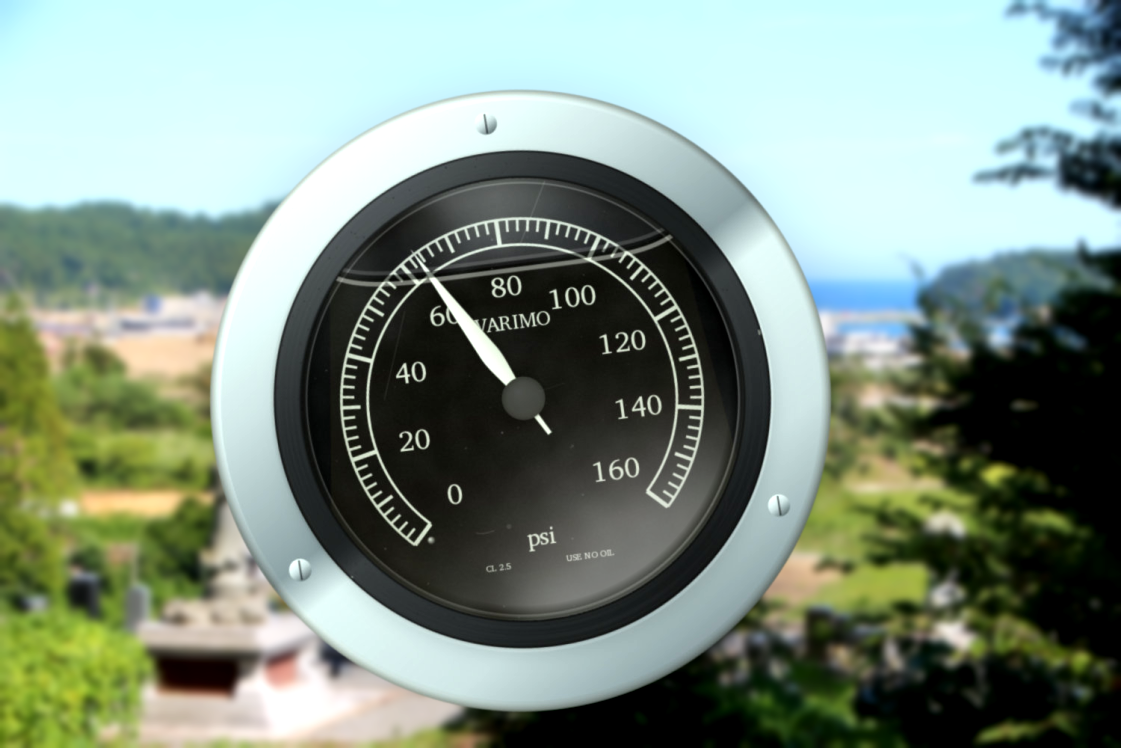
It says 63 psi
